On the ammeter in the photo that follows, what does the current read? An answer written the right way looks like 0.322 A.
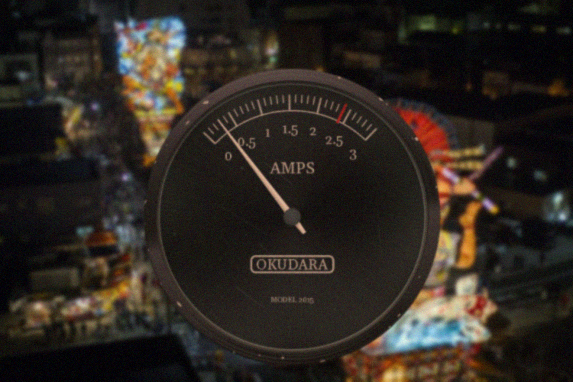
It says 0.3 A
